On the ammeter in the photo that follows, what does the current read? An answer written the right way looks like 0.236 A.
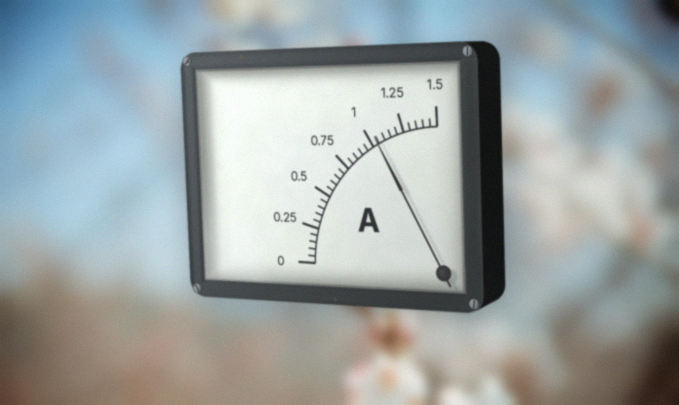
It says 1.05 A
